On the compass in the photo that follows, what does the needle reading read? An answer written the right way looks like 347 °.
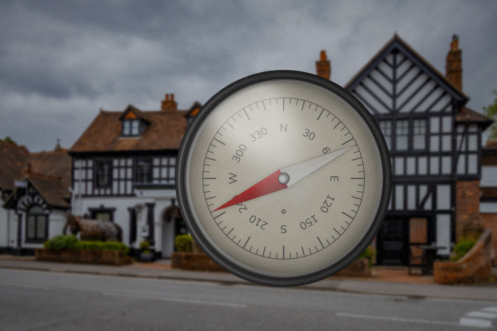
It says 245 °
